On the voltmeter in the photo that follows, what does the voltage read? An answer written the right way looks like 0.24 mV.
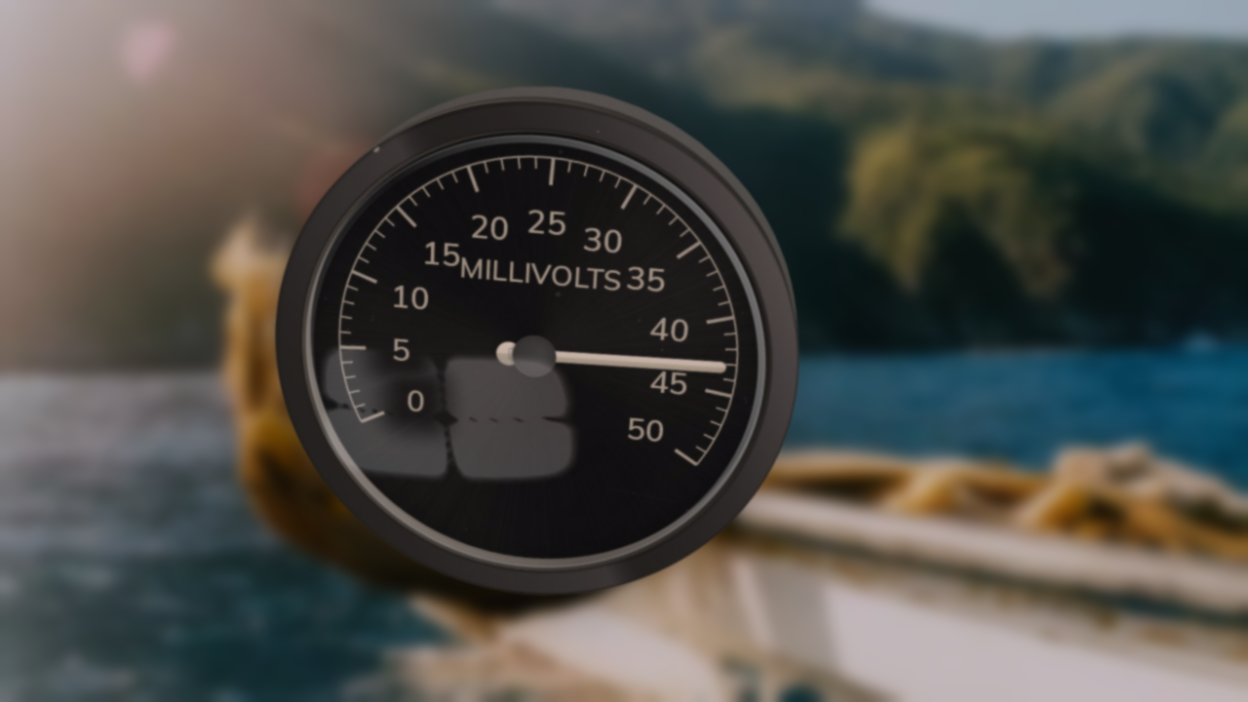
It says 43 mV
